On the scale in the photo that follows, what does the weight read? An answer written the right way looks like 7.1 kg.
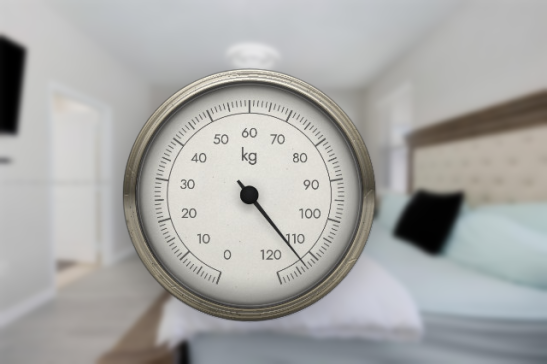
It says 113 kg
